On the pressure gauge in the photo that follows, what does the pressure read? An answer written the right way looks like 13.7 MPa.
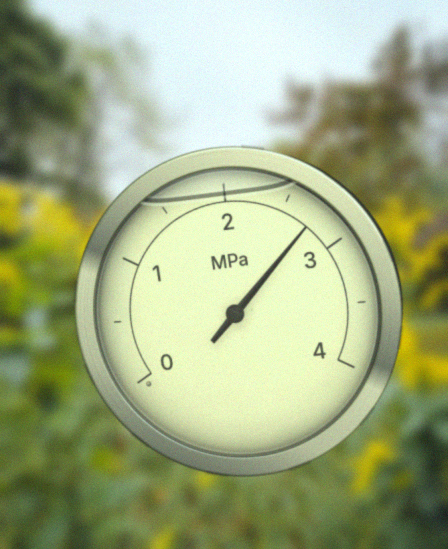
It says 2.75 MPa
